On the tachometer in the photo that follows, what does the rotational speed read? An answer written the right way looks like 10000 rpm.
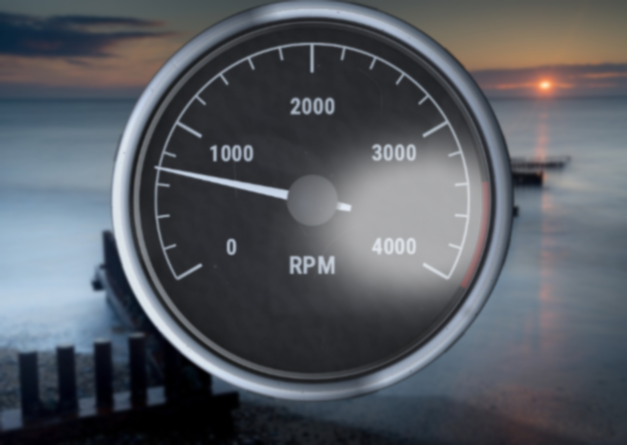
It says 700 rpm
